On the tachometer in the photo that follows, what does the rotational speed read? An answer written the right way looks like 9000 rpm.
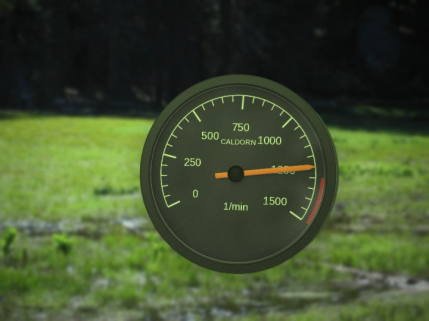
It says 1250 rpm
